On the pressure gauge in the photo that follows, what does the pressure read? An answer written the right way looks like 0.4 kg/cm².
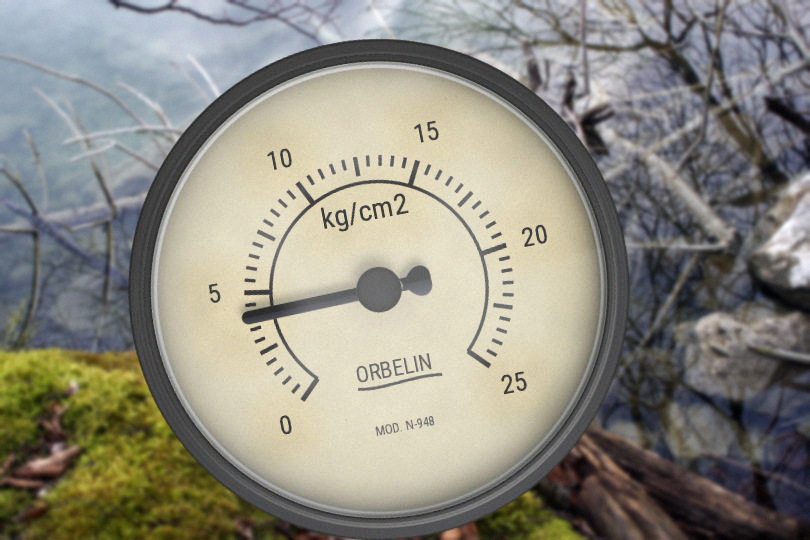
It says 4 kg/cm²
